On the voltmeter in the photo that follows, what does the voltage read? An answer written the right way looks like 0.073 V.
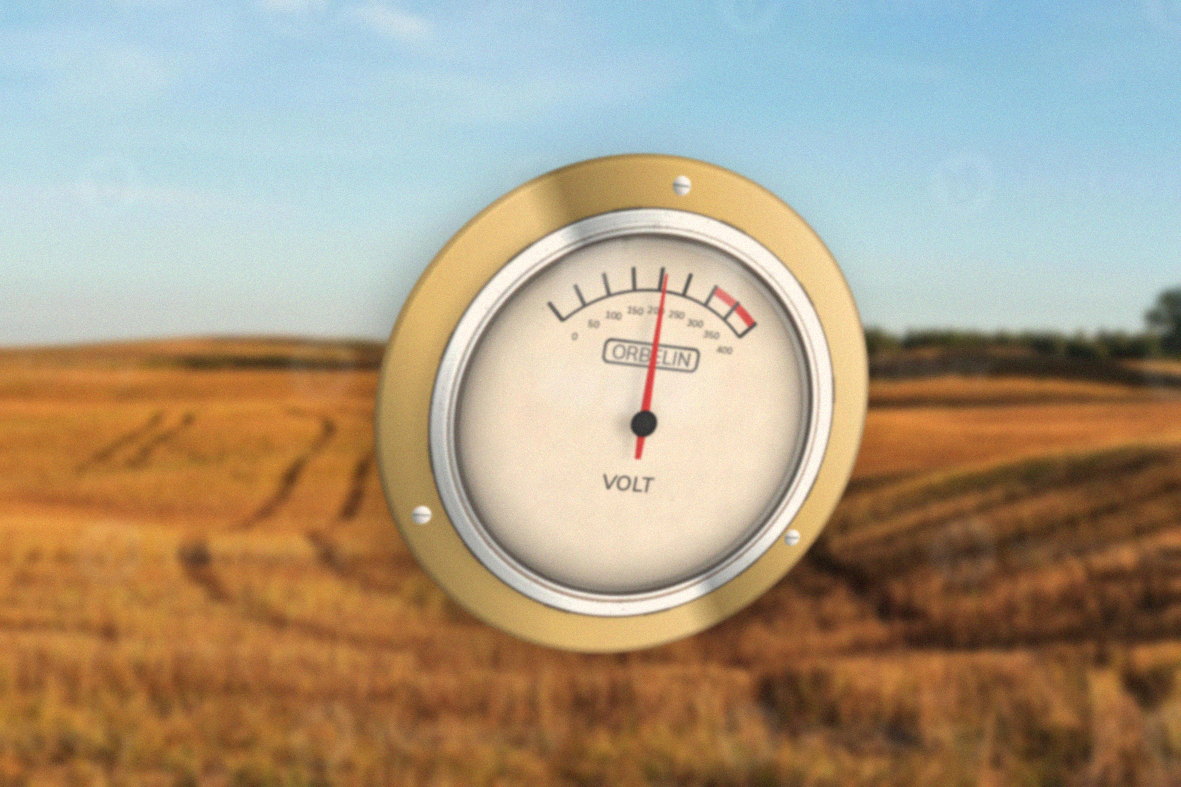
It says 200 V
